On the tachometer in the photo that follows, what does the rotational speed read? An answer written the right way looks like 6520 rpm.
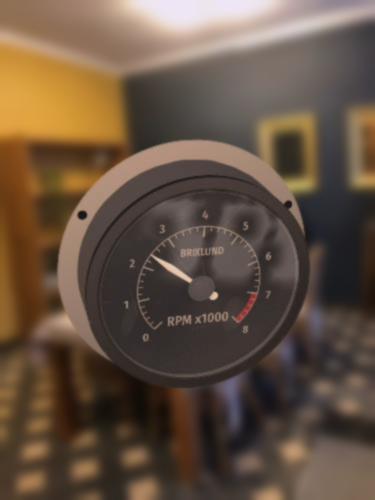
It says 2400 rpm
